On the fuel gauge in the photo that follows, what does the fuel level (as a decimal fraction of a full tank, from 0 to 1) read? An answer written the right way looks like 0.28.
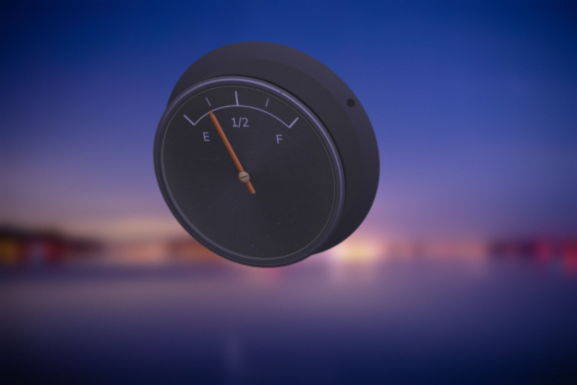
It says 0.25
